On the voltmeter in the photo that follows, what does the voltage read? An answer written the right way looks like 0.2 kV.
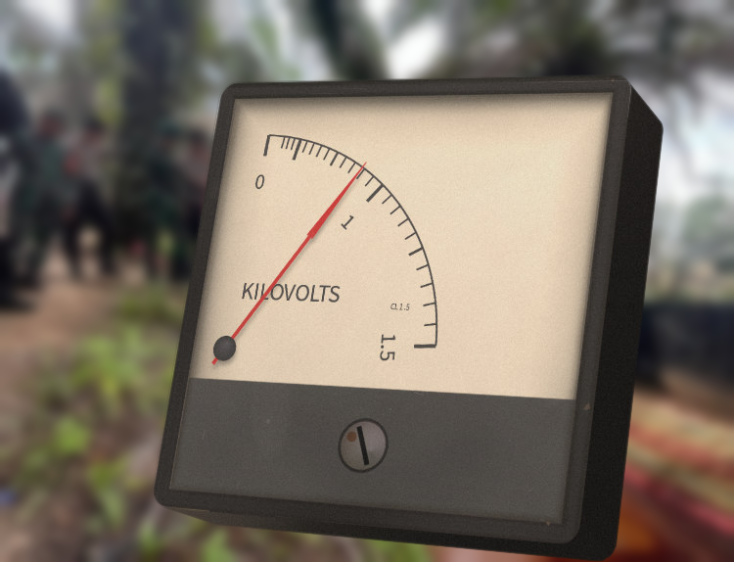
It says 0.9 kV
